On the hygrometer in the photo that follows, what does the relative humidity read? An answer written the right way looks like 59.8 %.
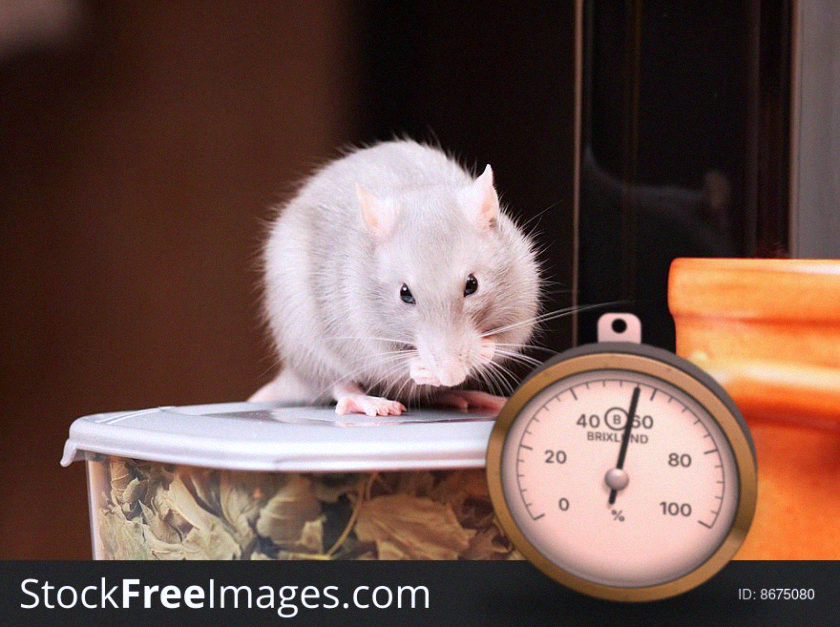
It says 56 %
